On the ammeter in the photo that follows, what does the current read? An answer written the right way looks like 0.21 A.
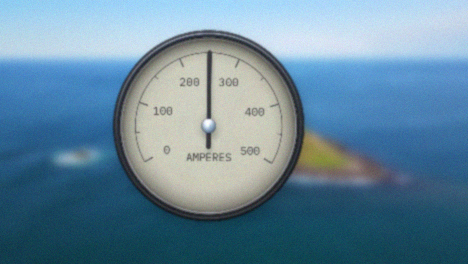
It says 250 A
